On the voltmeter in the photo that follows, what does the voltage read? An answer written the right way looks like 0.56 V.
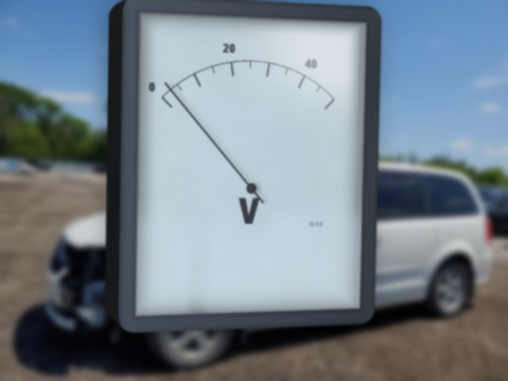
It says 2.5 V
